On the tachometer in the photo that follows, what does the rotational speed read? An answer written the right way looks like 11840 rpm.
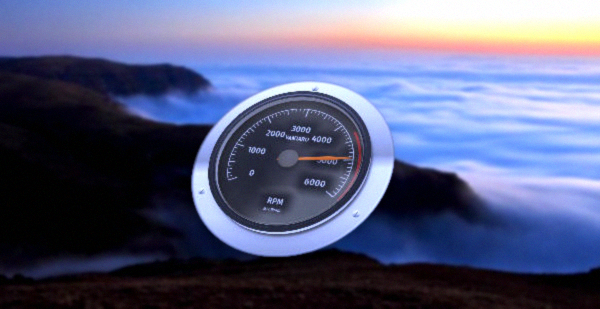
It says 5000 rpm
